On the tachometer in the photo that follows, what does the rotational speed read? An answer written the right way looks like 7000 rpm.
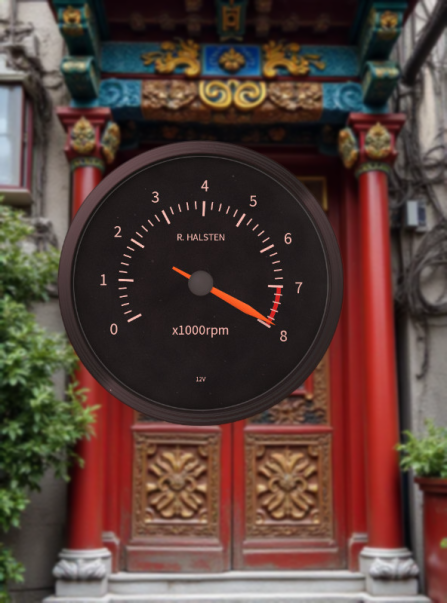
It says 7900 rpm
